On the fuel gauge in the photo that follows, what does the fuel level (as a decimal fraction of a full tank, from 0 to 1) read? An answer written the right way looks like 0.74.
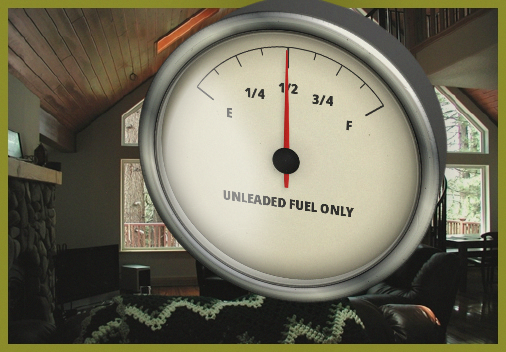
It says 0.5
